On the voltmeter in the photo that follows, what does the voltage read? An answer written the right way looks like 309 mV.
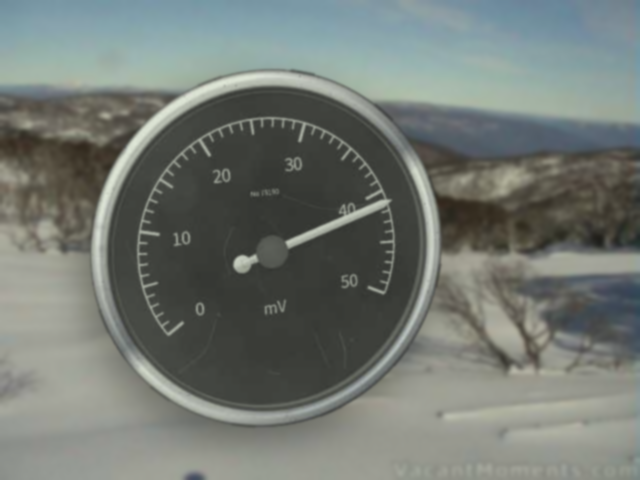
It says 41 mV
